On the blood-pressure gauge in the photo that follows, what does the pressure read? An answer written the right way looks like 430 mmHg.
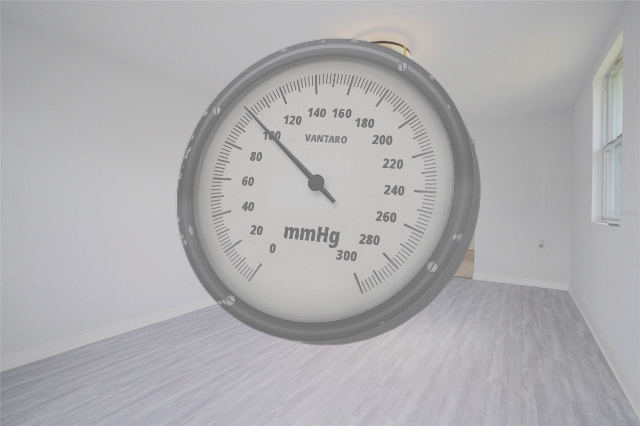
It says 100 mmHg
